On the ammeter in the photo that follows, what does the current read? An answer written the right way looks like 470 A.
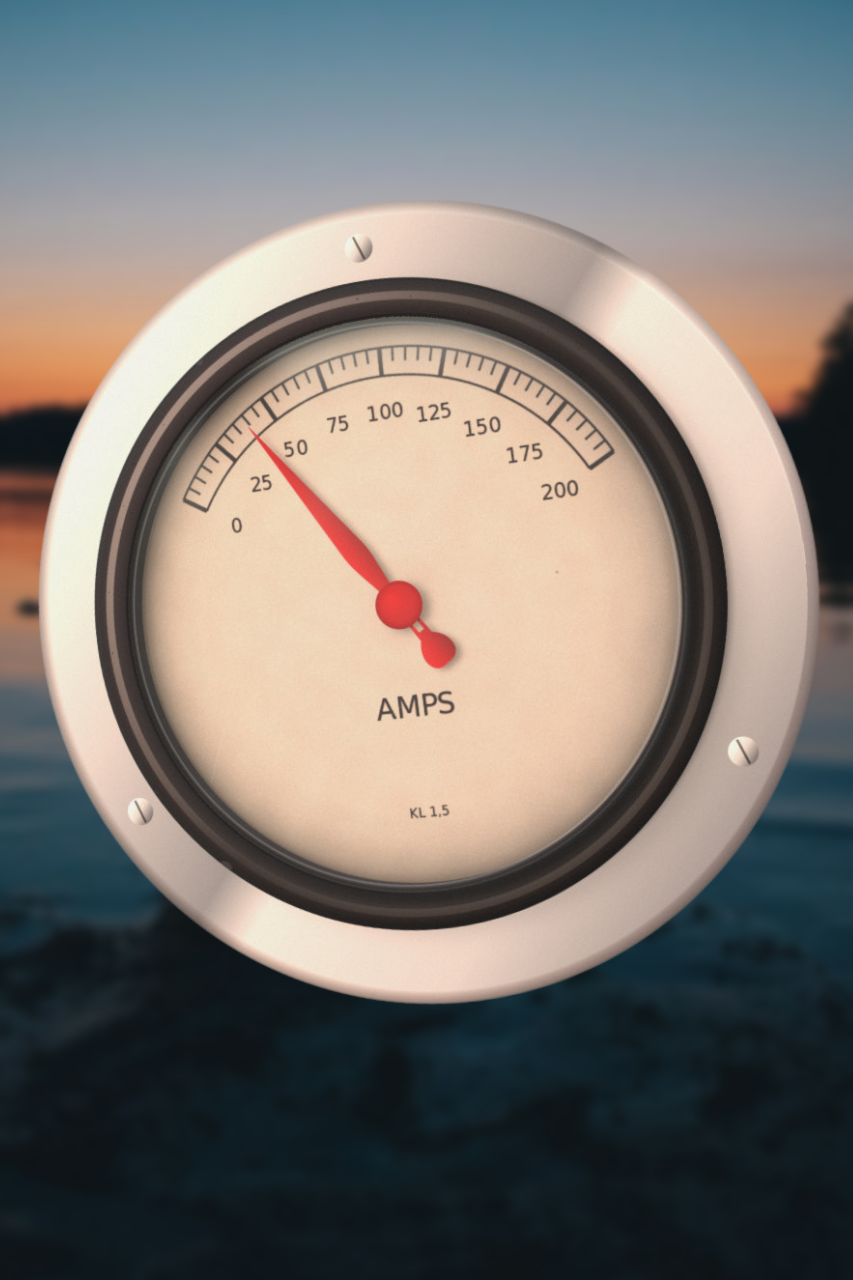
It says 40 A
